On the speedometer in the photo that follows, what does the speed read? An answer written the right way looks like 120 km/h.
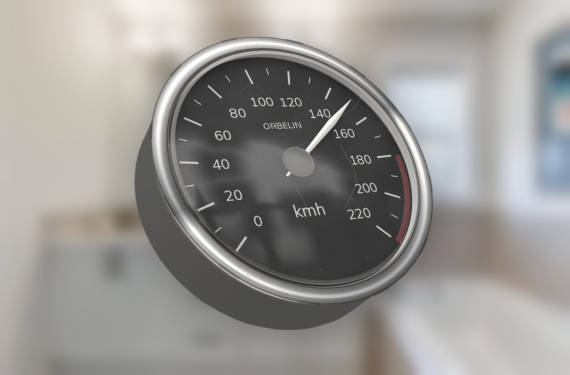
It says 150 km/h
